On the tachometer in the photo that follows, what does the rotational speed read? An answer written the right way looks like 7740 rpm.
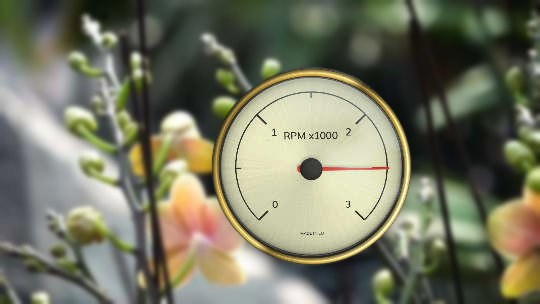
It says 2500 rpm
